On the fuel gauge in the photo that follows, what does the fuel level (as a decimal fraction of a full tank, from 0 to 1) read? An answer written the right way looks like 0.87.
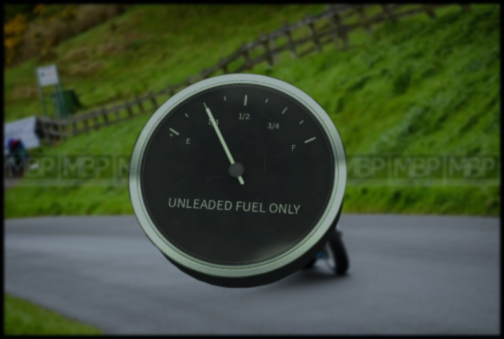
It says 0.25
